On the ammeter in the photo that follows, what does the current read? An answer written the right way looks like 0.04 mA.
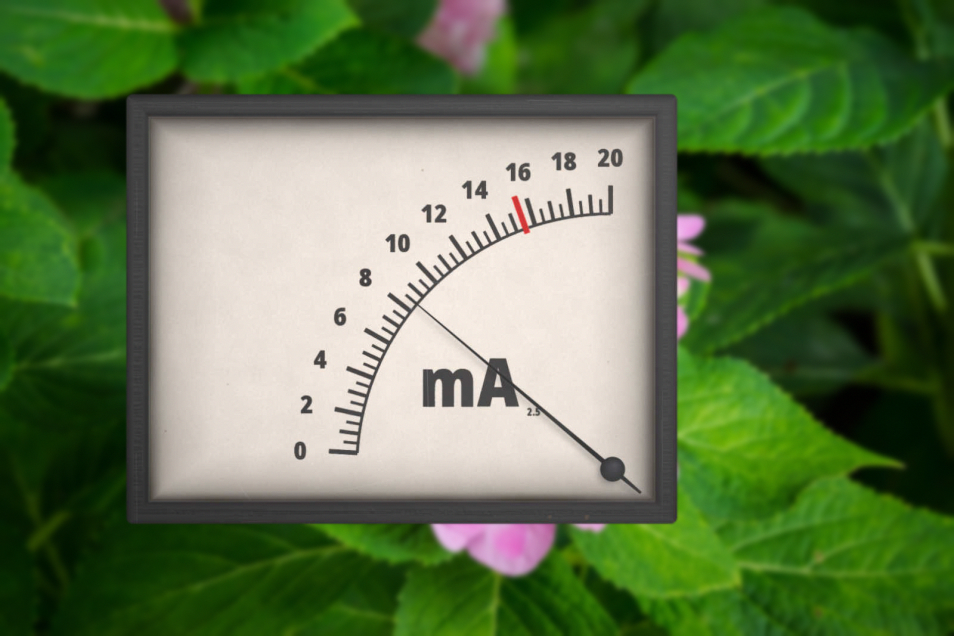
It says 8.5 mA
